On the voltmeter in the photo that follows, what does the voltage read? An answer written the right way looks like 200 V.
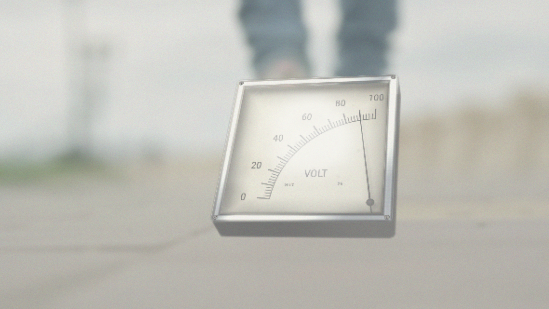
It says 90 V
